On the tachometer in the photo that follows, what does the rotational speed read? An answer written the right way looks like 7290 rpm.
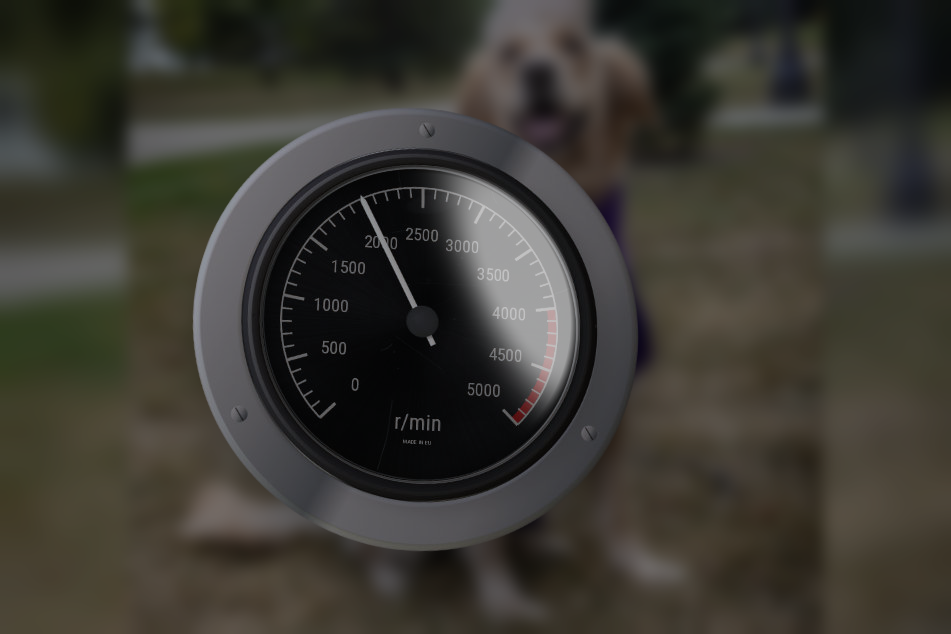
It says 2000 rpm
